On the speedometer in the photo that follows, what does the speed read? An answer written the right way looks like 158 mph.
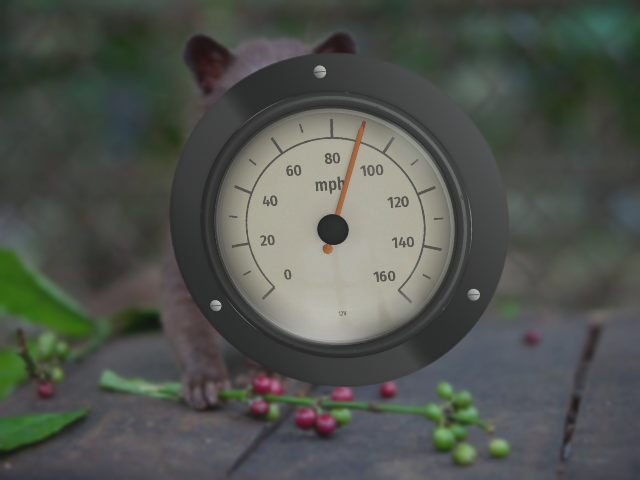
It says 90 mph
